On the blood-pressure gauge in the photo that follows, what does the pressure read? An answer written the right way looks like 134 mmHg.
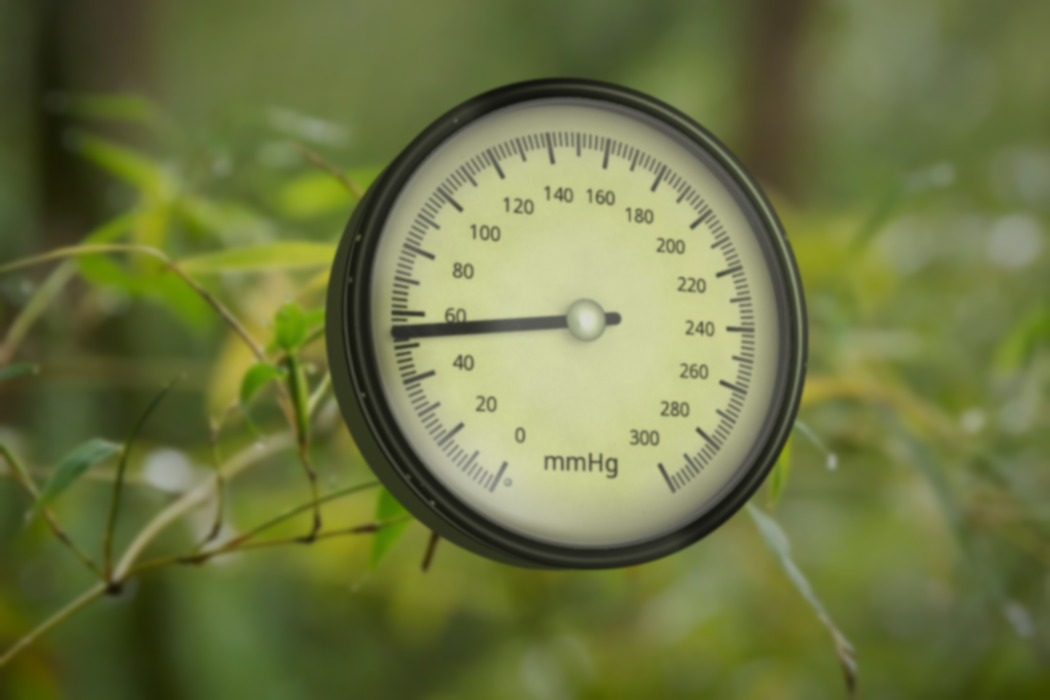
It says 54 mmHg
